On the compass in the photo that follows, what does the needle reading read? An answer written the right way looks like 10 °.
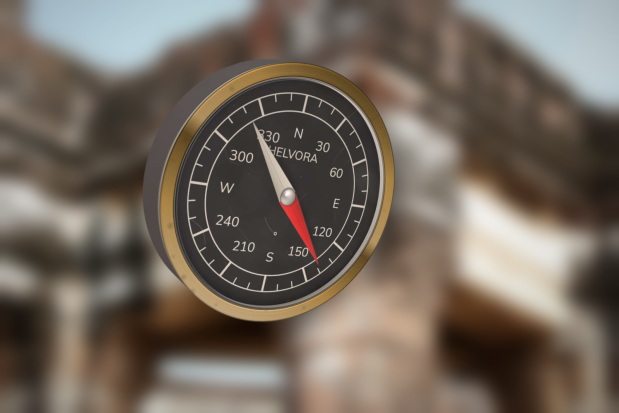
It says 140 °
